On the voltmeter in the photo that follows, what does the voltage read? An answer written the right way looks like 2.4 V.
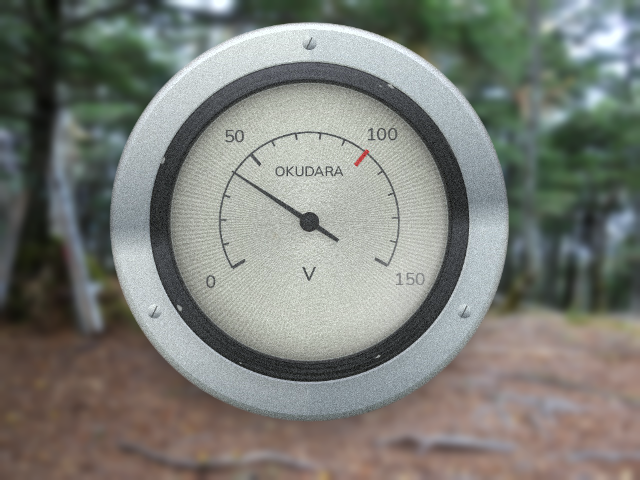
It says 40 V
